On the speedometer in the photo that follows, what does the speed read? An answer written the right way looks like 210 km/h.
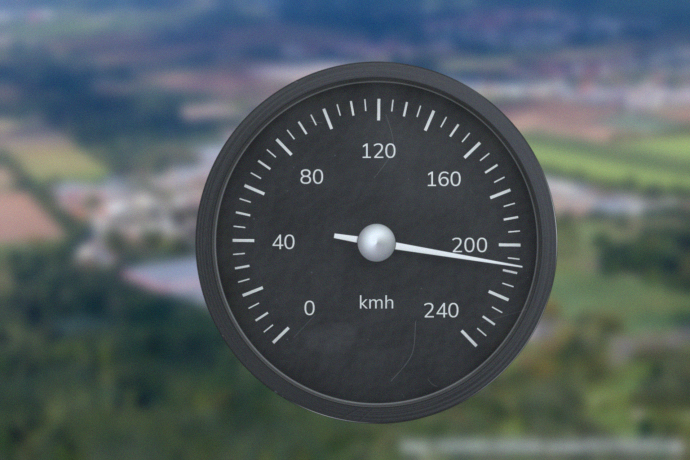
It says 207.5 km/h
